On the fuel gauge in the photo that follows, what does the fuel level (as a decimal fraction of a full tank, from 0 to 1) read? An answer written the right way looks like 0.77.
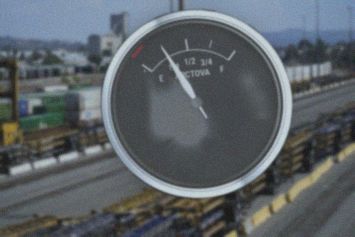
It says 0.25
